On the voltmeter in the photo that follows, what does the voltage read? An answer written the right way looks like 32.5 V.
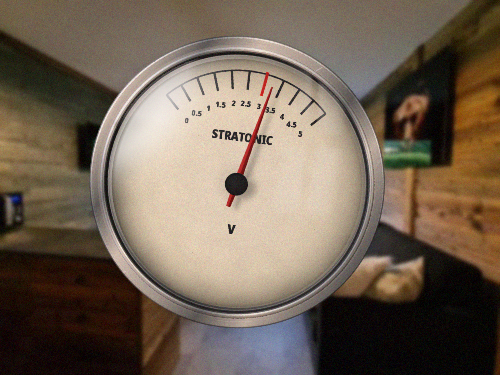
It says 3.25 V
